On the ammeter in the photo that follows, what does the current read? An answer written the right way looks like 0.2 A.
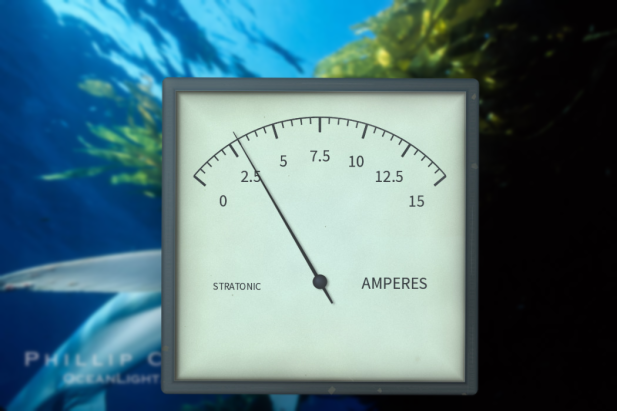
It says 3 A
